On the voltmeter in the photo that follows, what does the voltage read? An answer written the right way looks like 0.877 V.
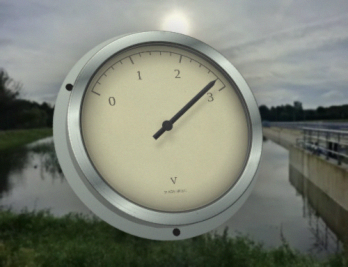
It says 2.8 V
